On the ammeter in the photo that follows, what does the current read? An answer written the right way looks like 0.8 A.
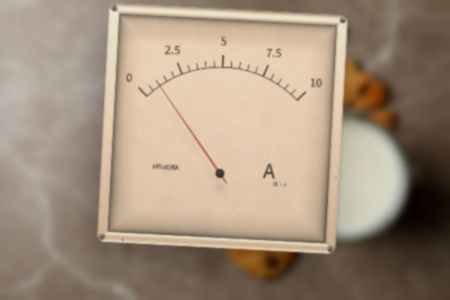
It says 1 A
